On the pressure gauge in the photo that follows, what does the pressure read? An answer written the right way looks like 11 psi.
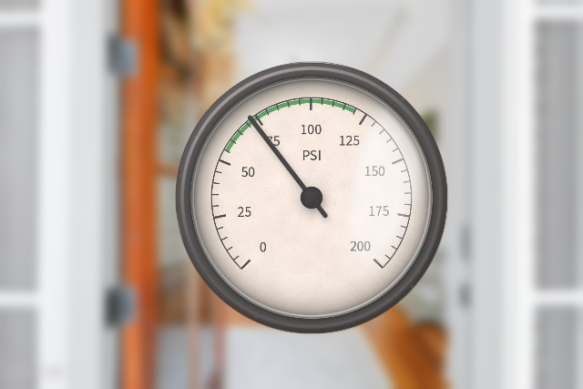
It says 72.5 psi
